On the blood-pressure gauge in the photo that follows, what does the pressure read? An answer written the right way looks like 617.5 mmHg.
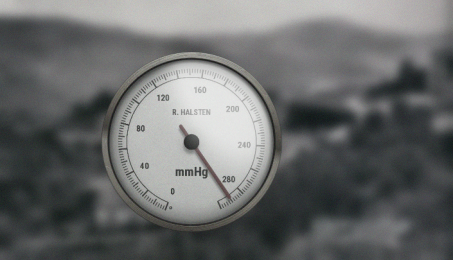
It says 290 mmHg
